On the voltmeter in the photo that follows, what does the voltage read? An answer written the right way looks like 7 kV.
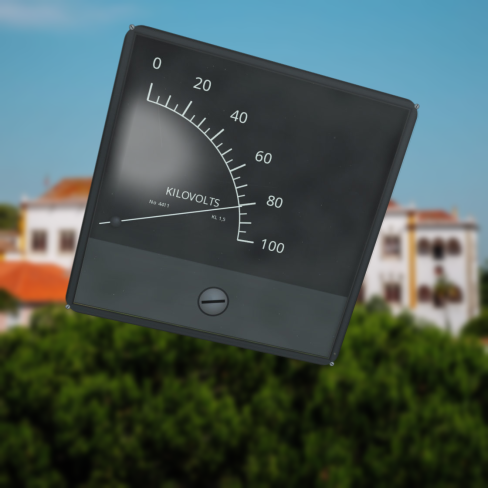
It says 80 kV
